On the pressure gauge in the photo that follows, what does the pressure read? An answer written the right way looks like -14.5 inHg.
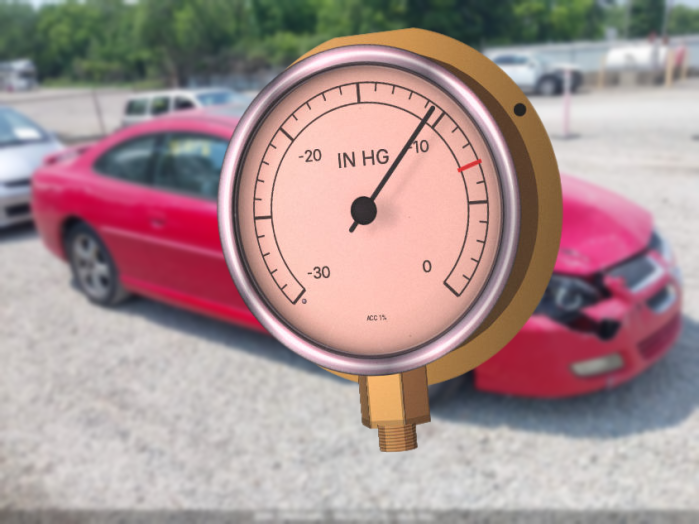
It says -10.5 inHg
